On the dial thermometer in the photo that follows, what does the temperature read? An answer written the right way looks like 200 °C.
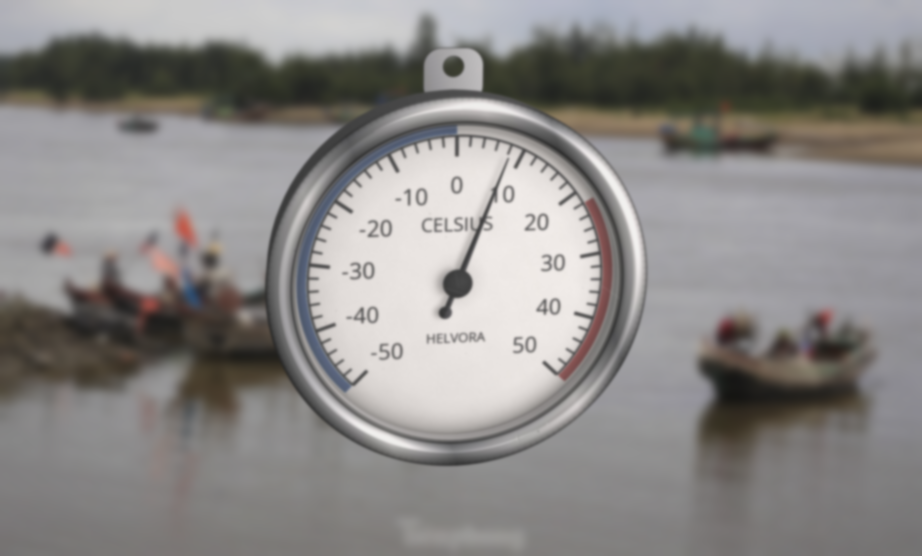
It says 8 °C
